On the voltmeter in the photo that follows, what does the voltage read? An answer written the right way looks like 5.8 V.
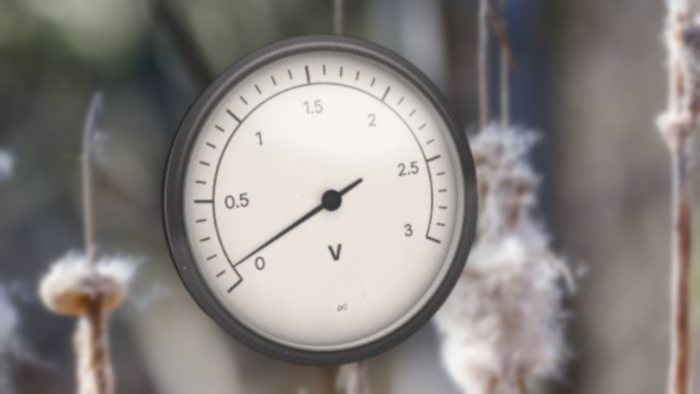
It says 0.1 V
